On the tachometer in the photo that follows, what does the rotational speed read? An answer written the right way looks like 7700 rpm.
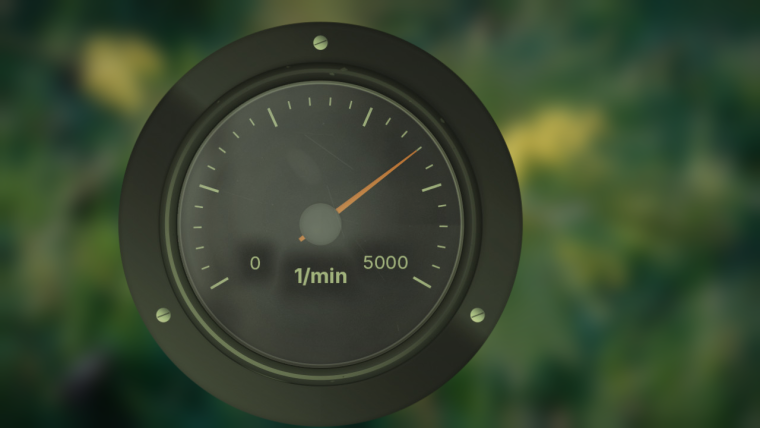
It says 3600 rpm
